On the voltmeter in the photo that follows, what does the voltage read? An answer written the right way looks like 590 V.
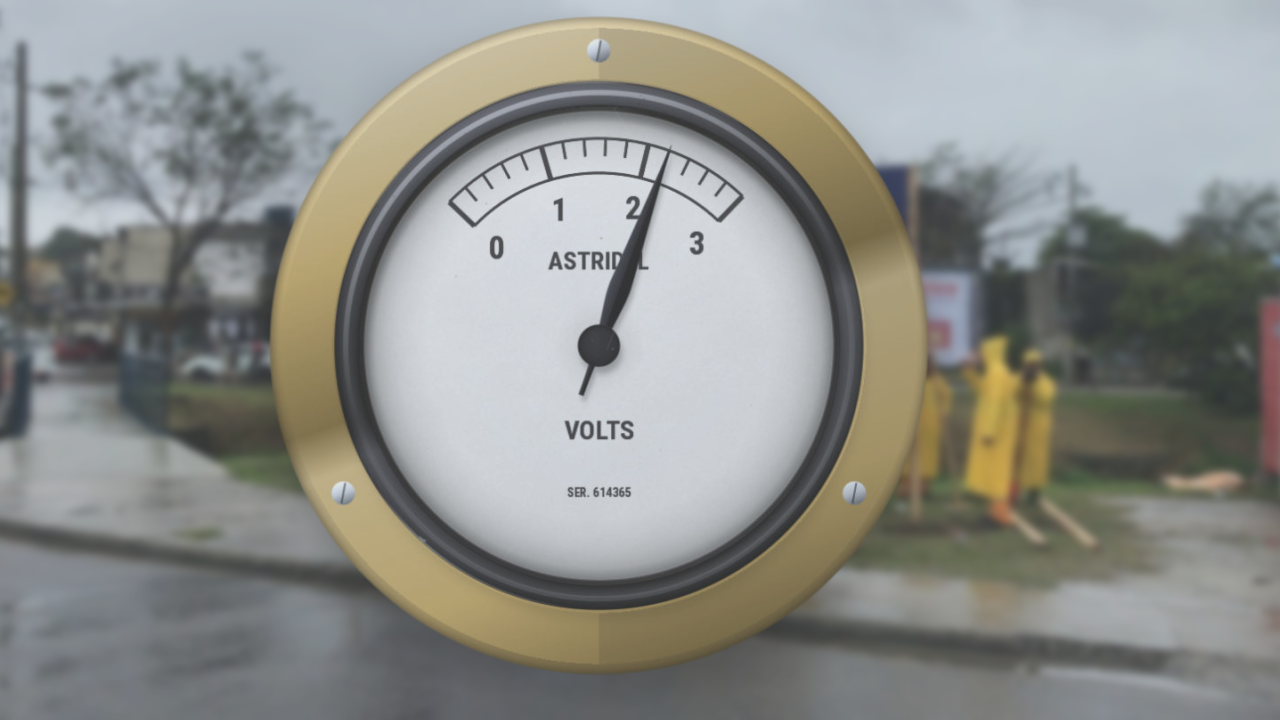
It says 2.2 V
